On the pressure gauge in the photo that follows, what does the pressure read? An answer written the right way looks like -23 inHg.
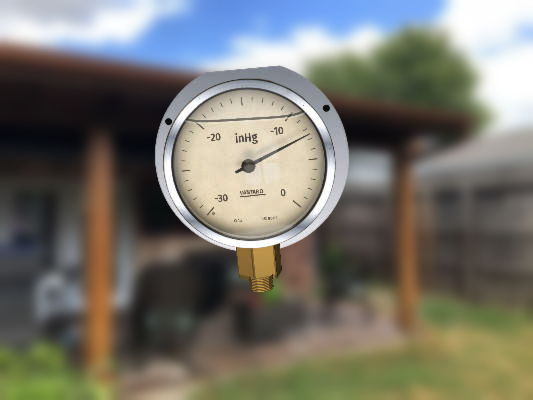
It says -7.5 inHg
